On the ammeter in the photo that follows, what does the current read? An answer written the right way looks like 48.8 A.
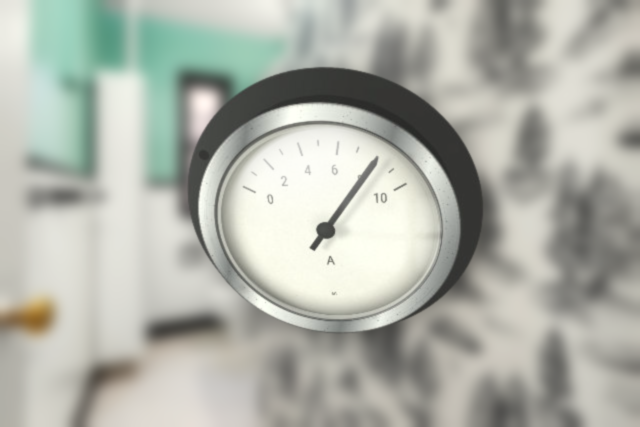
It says 8 A
